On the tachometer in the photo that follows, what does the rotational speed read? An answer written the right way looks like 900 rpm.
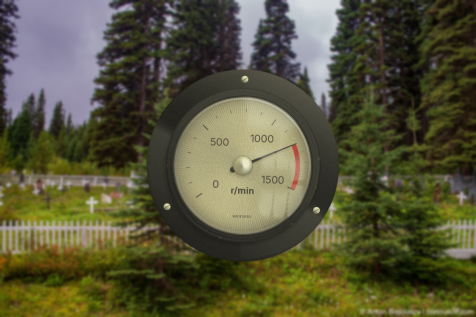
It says 1200 rpm
